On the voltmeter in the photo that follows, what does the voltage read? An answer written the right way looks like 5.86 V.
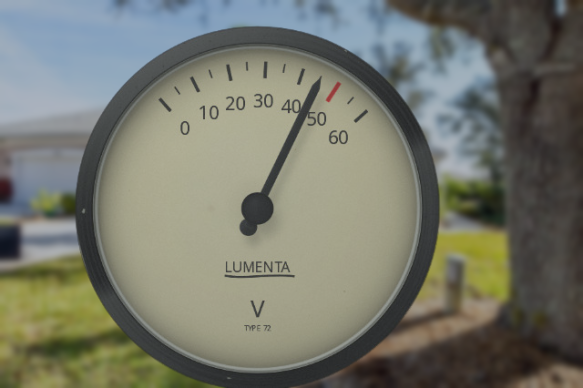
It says 45 V
